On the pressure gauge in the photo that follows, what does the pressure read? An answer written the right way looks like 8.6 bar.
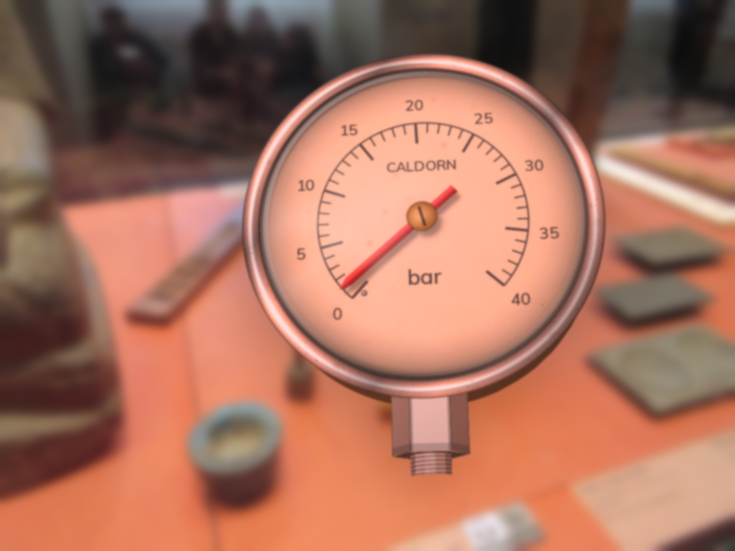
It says 1 bar
